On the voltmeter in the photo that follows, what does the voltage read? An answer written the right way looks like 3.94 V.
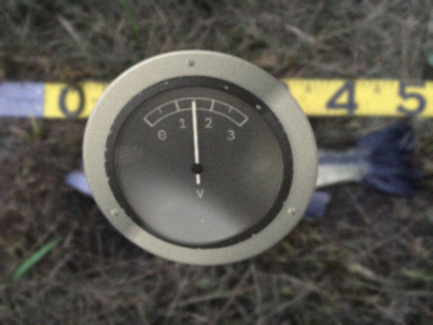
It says 1.5 V
